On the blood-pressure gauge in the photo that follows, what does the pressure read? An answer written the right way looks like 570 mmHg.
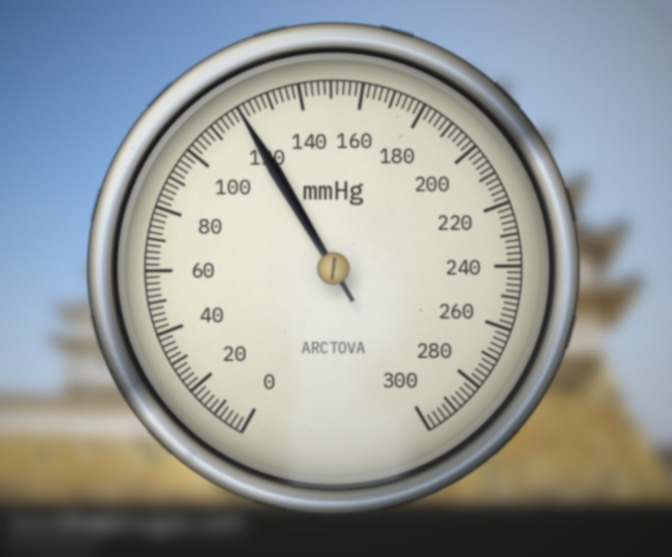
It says 120 mmHg
